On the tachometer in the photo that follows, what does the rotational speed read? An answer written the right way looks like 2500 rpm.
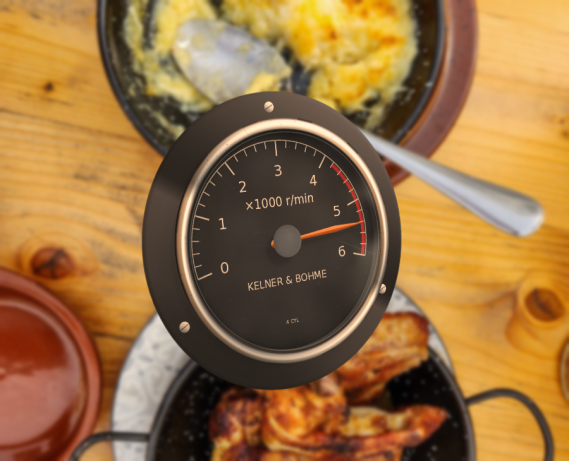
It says 5400 rpm
